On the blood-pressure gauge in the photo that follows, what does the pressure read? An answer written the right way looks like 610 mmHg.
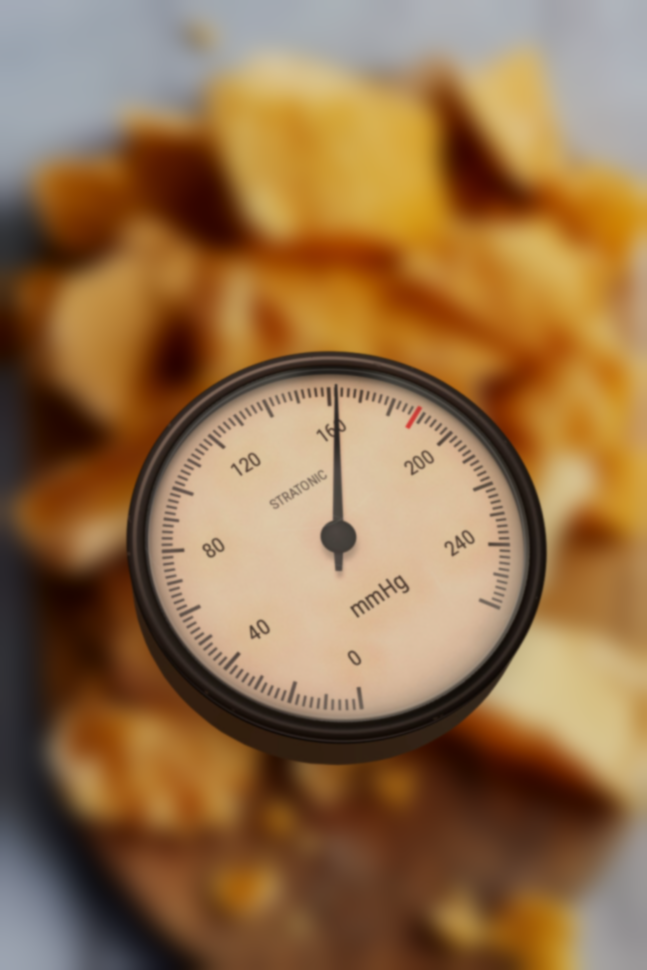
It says 162 mmHg
